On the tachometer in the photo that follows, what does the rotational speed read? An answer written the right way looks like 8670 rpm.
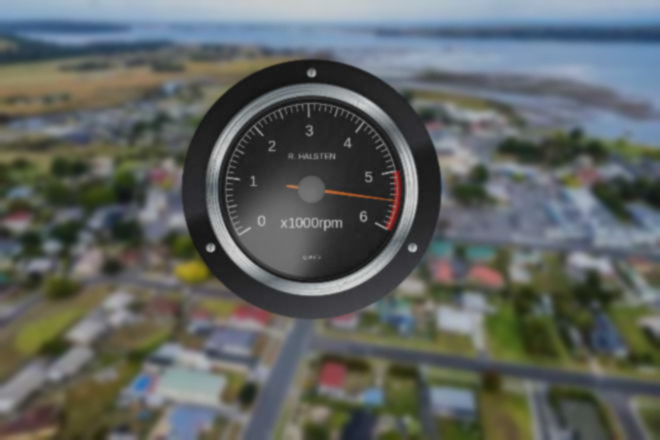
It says 5500 rpm
